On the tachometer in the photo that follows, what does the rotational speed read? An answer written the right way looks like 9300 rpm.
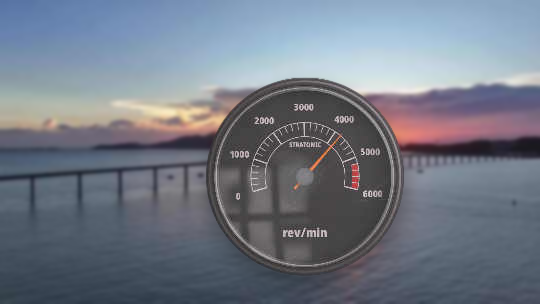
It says 4200 rpm
